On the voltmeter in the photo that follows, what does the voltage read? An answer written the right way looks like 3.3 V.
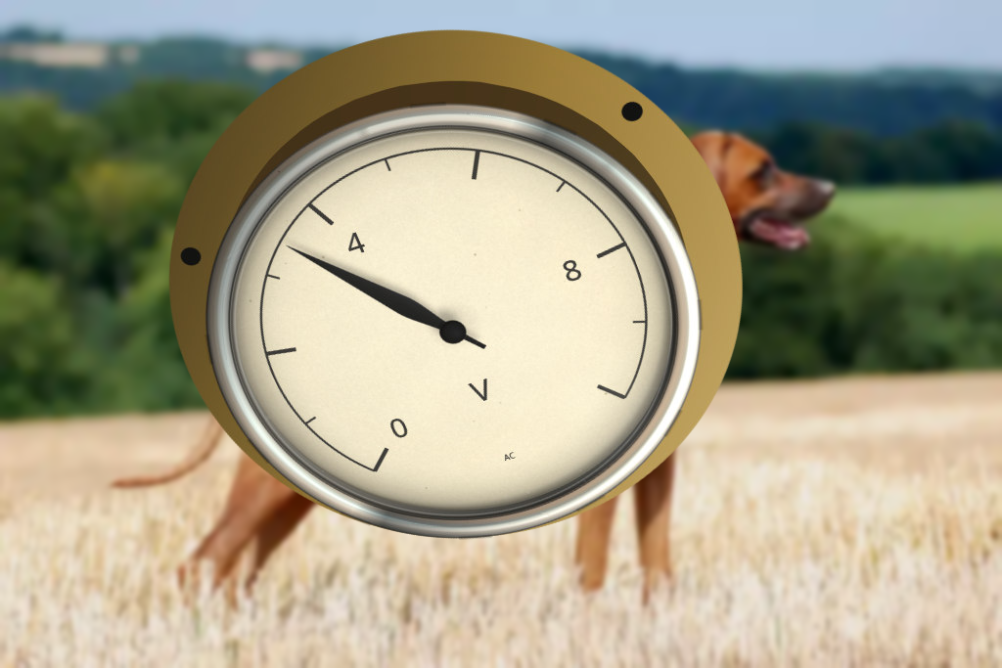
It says 3.5 V
